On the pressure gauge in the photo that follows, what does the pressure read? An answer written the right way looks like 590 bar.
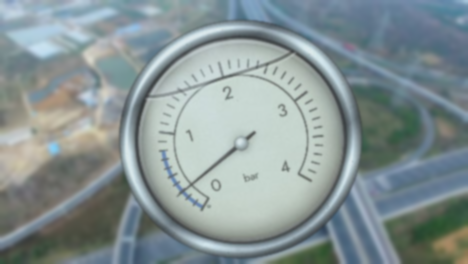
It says 0.3 bar
